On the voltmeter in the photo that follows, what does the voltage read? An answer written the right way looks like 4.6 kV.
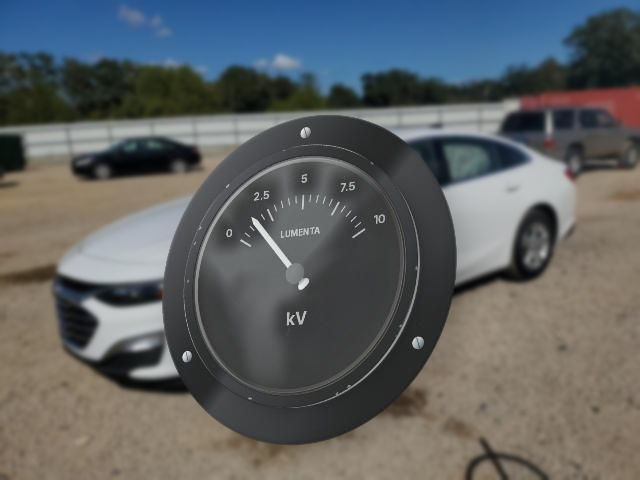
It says 1.5 kV
